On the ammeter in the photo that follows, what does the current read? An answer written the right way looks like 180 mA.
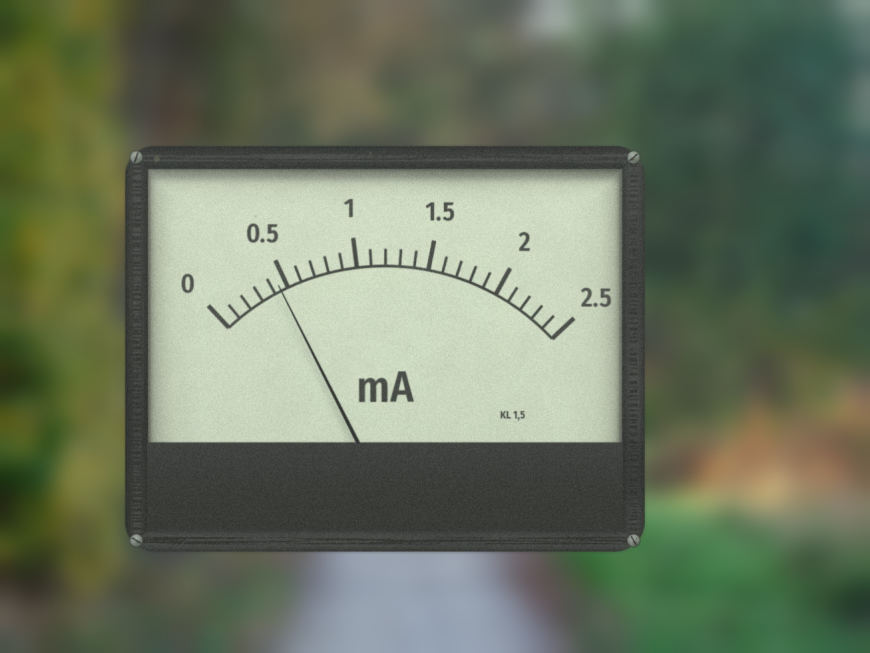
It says 0.45 mA
